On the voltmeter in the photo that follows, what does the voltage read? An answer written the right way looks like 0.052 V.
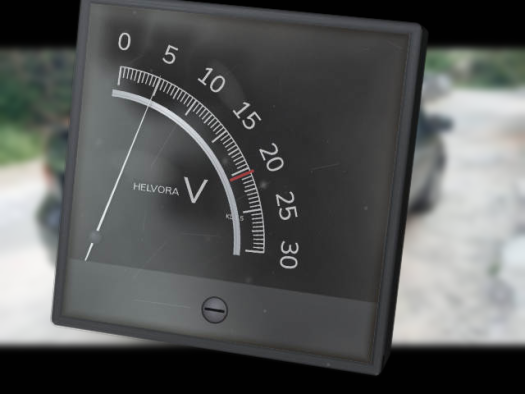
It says 5 V
